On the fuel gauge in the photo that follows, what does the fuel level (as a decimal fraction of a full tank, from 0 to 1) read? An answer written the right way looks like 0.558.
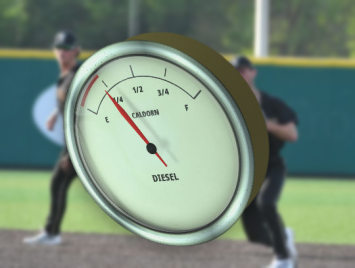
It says 0.25
